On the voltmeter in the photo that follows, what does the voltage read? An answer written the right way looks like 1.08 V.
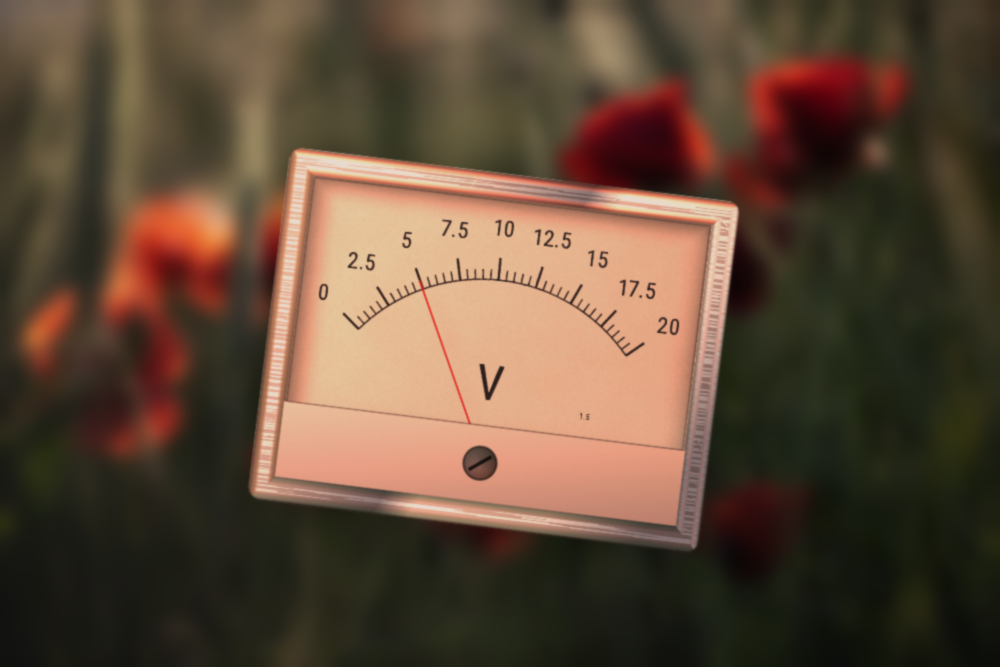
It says 5 V
